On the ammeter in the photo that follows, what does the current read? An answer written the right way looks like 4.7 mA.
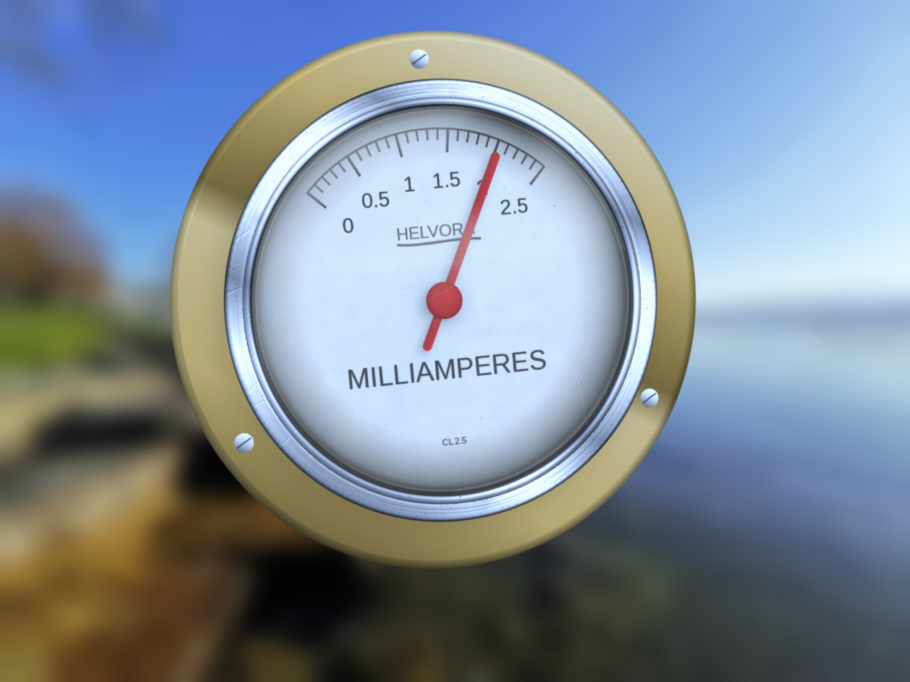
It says 2 mA
